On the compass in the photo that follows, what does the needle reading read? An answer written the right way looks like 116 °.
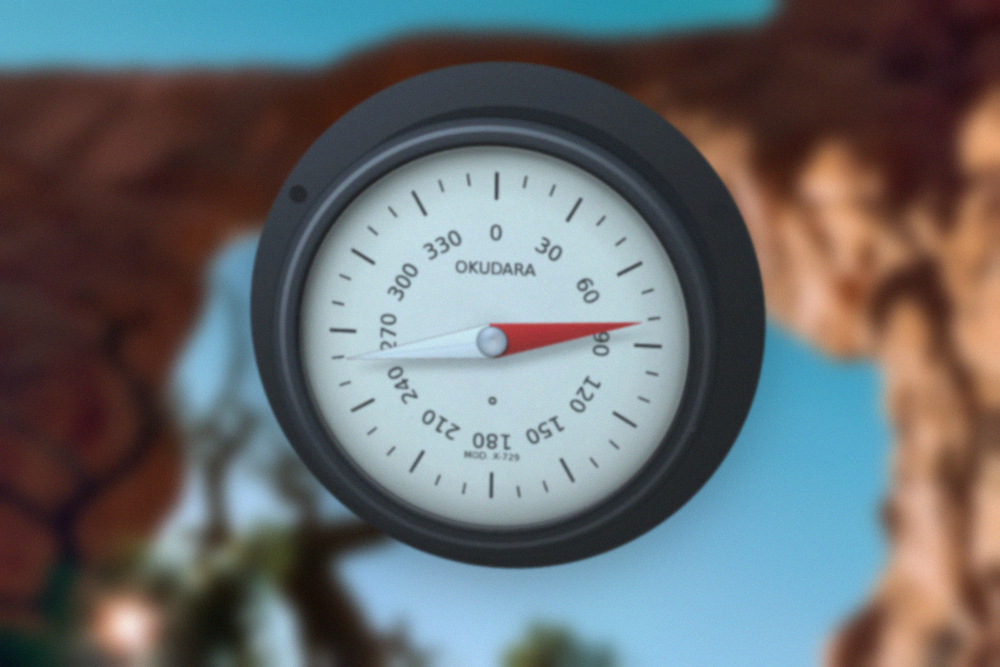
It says 80 °
